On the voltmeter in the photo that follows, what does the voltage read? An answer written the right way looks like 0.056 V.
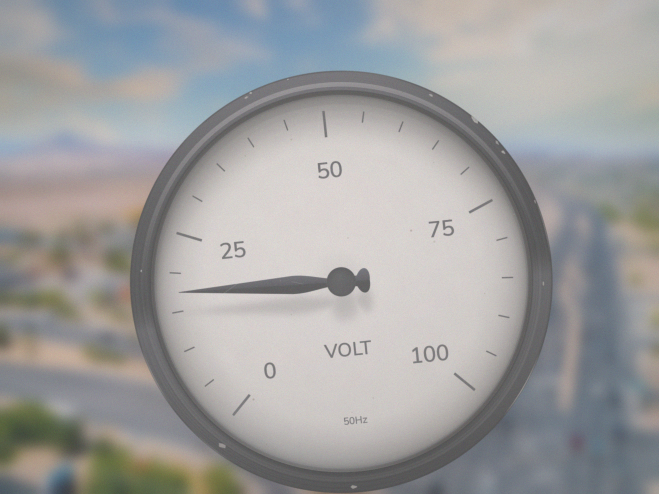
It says 17.5 V
